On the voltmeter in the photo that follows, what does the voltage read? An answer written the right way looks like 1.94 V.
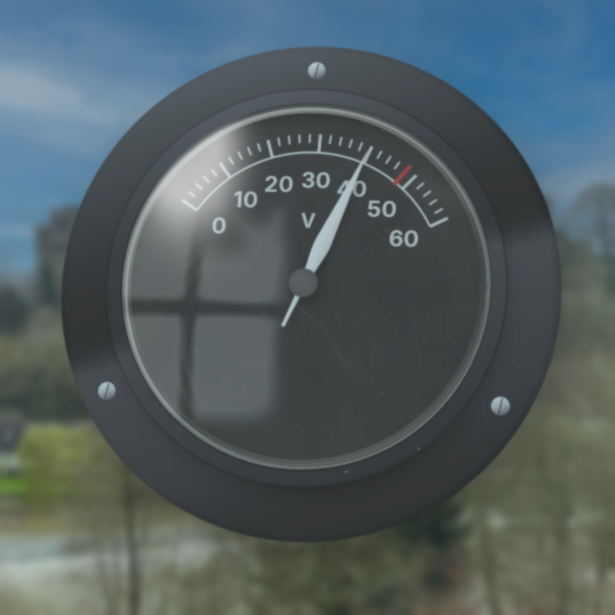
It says 40 V
